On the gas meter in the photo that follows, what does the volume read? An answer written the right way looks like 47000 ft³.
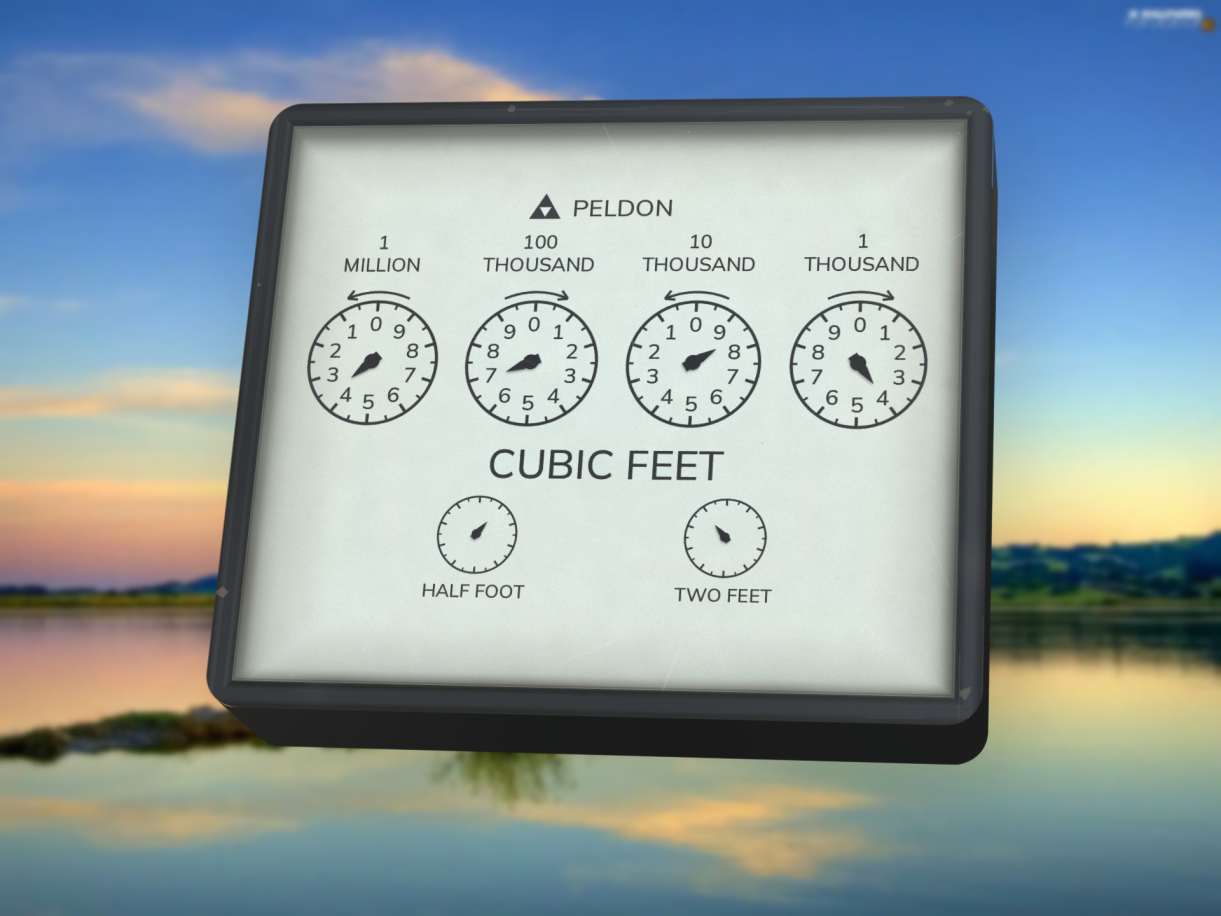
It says 368400 ft³
